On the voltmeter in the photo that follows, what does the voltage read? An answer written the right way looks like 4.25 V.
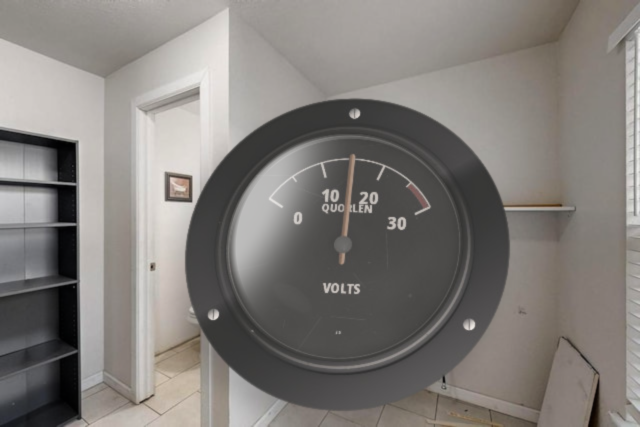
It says 15 V
